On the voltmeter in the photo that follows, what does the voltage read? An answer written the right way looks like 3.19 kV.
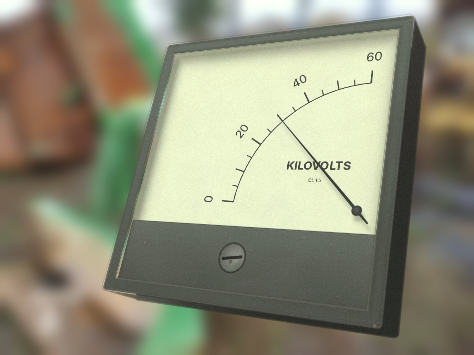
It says 30 kV
